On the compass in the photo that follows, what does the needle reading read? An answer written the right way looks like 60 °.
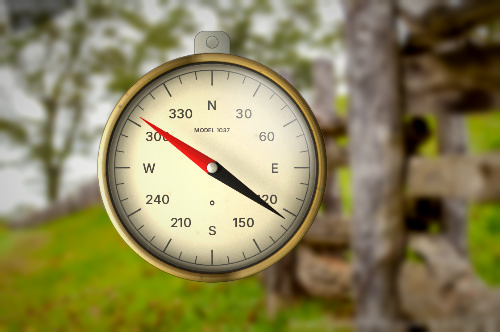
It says 305 °
